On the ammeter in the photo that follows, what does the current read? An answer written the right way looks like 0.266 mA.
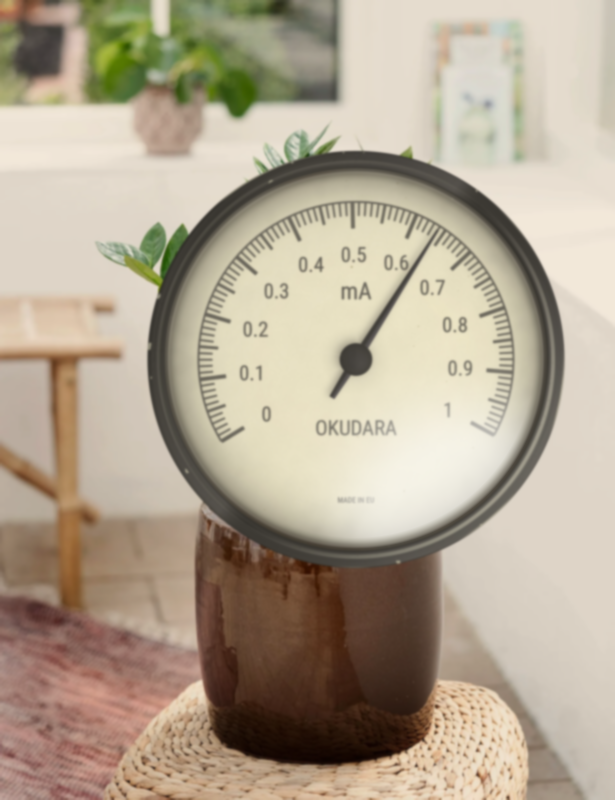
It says 0.64 mA
